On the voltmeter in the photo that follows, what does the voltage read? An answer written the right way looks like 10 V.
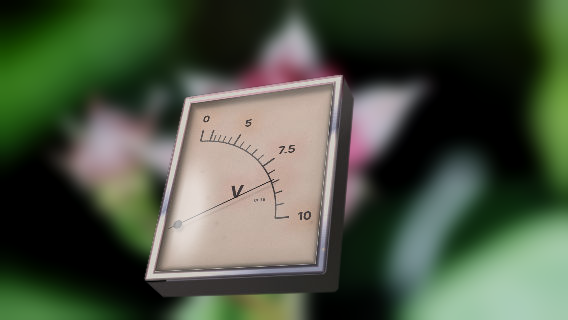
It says 8.5 V
